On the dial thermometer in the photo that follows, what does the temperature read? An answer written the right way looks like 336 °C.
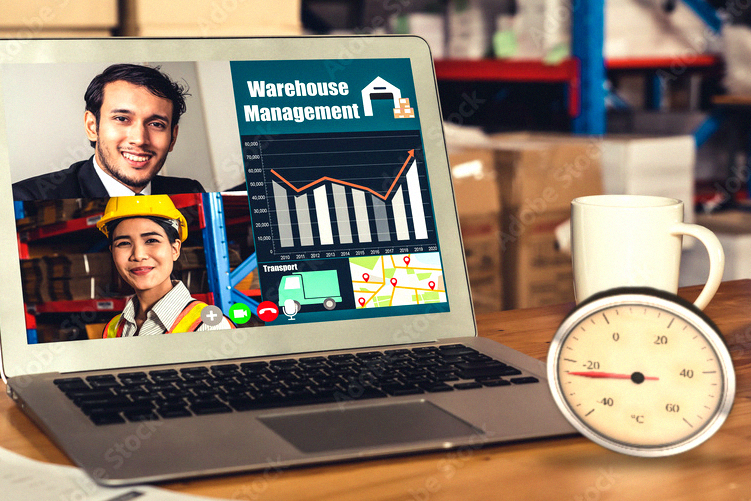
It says -24 °C
